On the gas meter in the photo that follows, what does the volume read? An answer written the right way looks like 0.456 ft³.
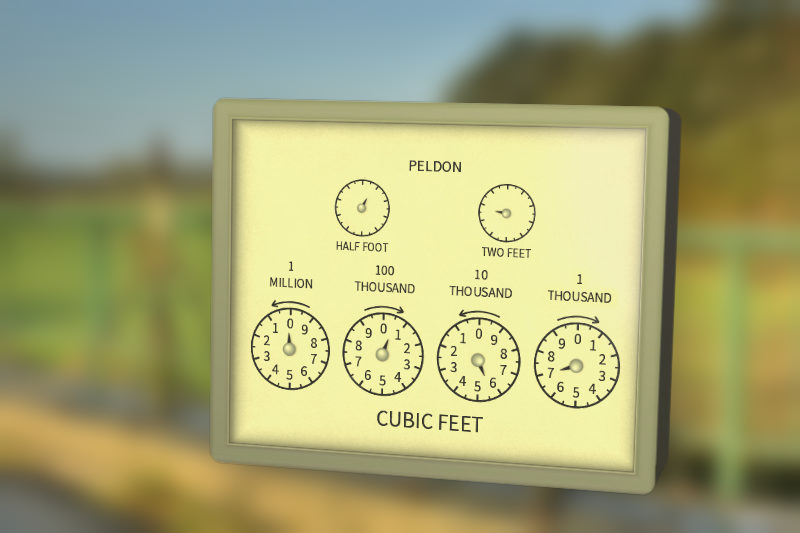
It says 5700 ft³
